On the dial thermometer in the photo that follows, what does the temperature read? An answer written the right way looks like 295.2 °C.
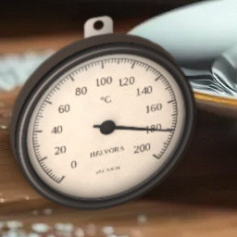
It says 180 °C
